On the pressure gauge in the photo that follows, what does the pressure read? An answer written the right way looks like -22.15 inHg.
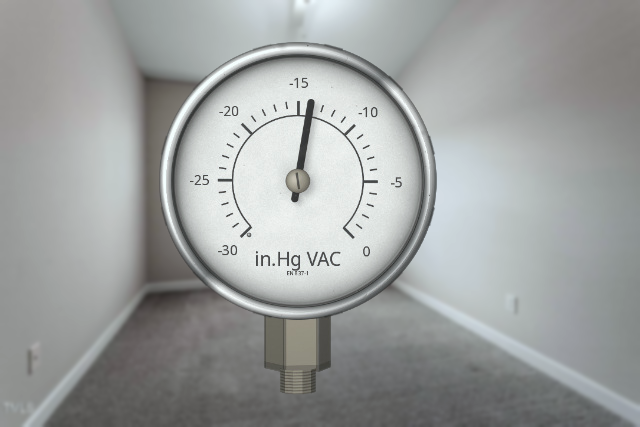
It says -14 inHg
